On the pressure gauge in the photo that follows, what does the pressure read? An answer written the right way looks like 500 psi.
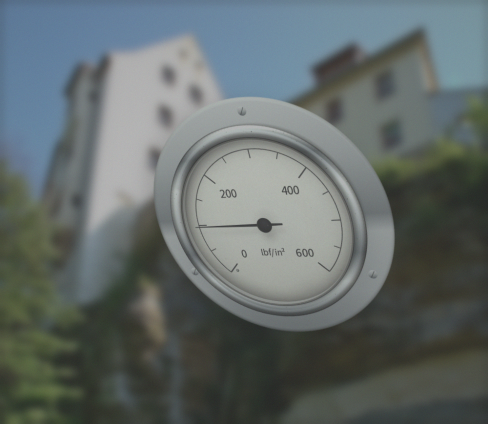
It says 100 psi
